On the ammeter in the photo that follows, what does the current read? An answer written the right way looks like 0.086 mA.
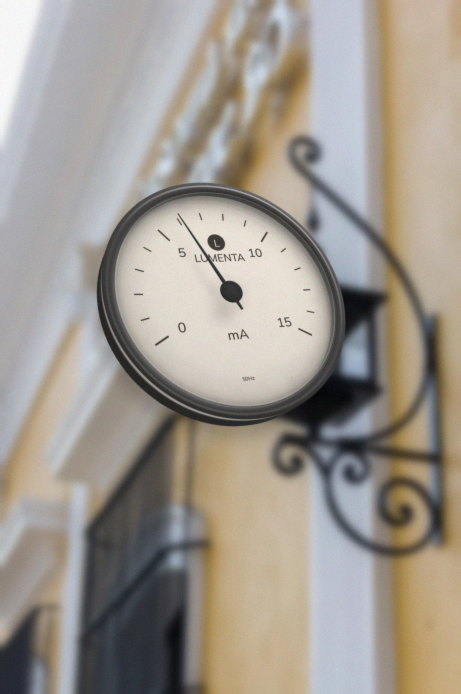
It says 6 mA
